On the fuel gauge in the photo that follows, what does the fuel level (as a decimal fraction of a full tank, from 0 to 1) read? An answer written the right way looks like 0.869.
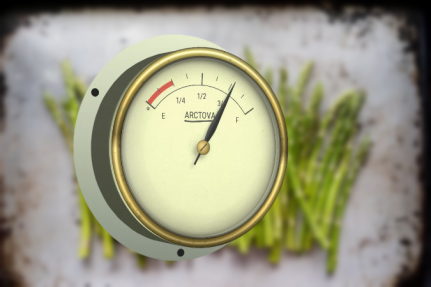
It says 0.75
